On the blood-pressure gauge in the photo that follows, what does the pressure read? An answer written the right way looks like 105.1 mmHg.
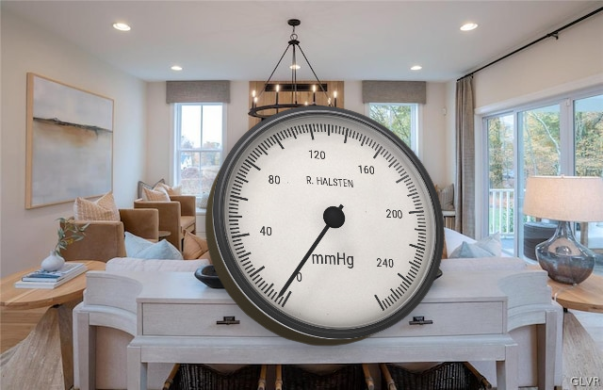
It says 4 mmHg
